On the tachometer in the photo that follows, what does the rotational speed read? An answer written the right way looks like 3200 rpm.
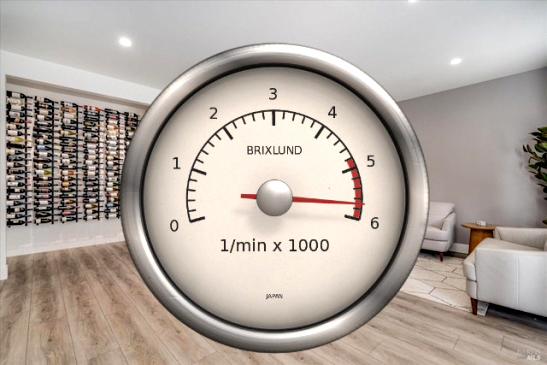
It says 5700 rpm
